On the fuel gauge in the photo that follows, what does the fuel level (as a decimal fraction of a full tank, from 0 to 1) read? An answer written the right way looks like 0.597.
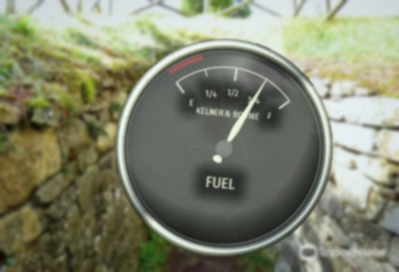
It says 0.75
